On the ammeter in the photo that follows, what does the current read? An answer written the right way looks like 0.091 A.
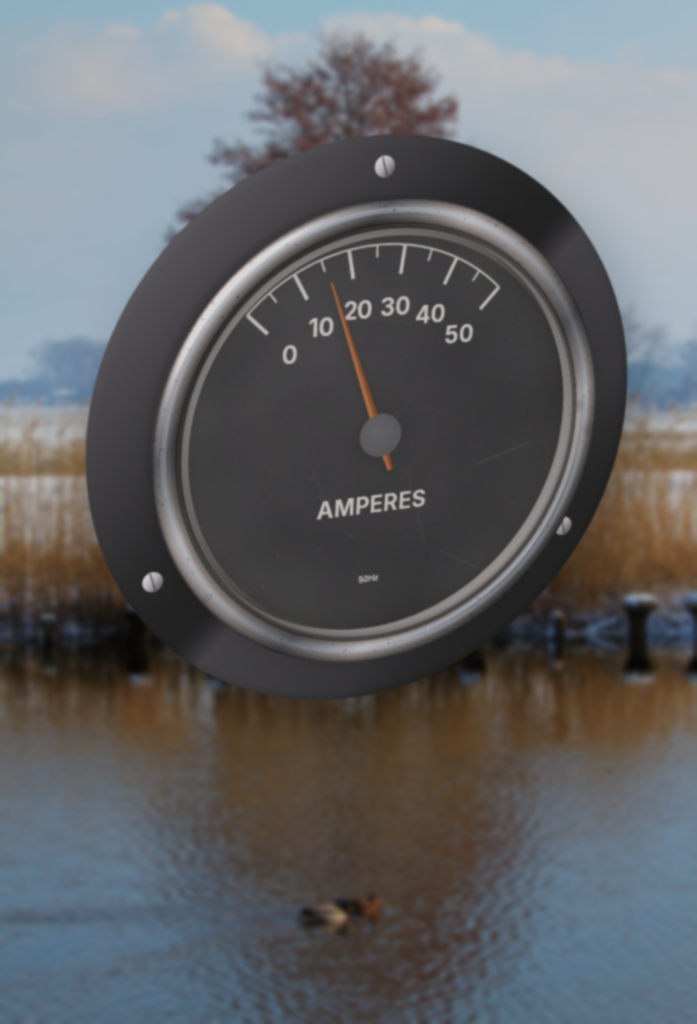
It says 15 A
